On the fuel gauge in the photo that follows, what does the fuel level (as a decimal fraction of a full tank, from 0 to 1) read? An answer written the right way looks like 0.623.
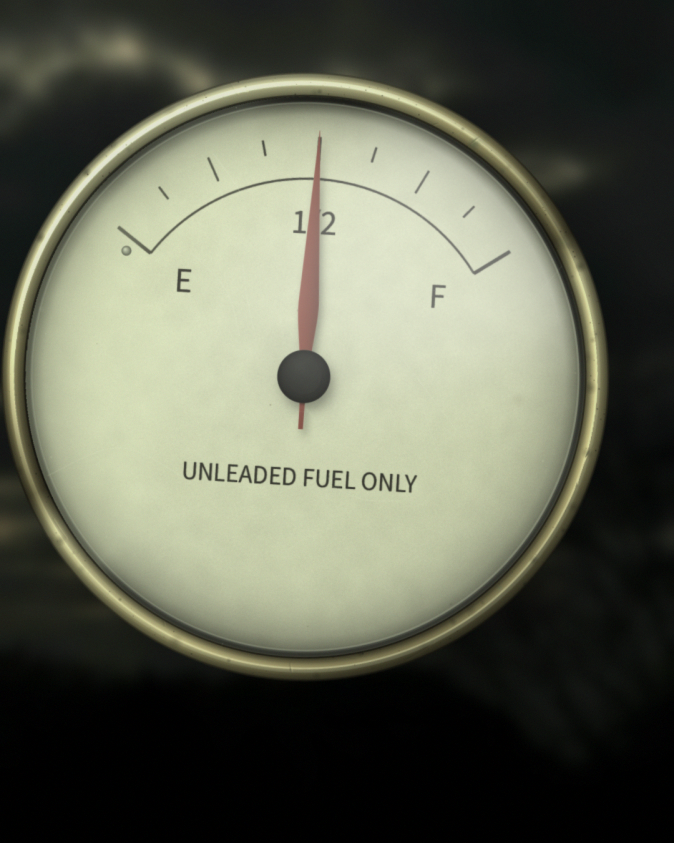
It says 0.5
